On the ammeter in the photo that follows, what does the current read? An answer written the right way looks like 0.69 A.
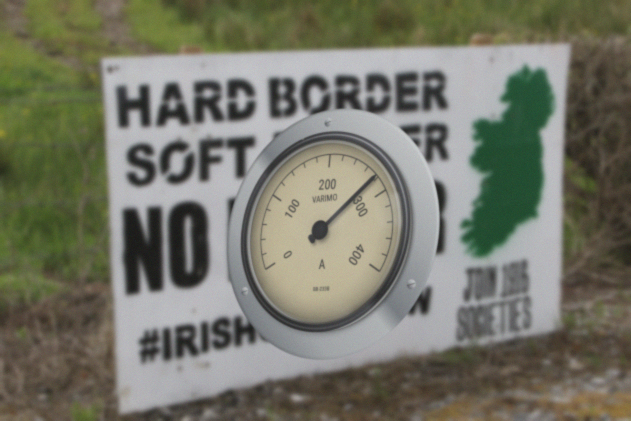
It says 280 A
